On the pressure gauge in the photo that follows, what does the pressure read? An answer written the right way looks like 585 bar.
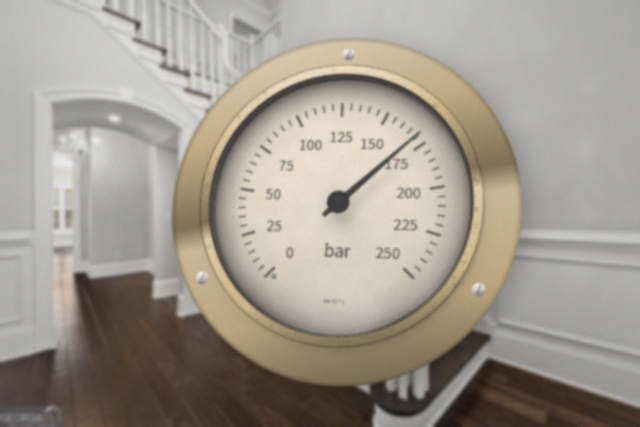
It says 170 bar
